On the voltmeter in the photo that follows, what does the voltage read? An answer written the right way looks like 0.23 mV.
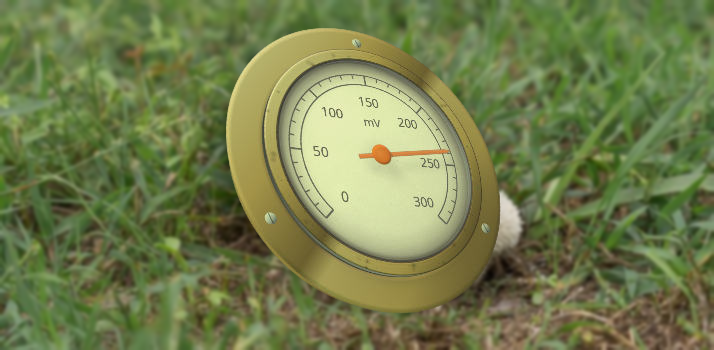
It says 240 mV
